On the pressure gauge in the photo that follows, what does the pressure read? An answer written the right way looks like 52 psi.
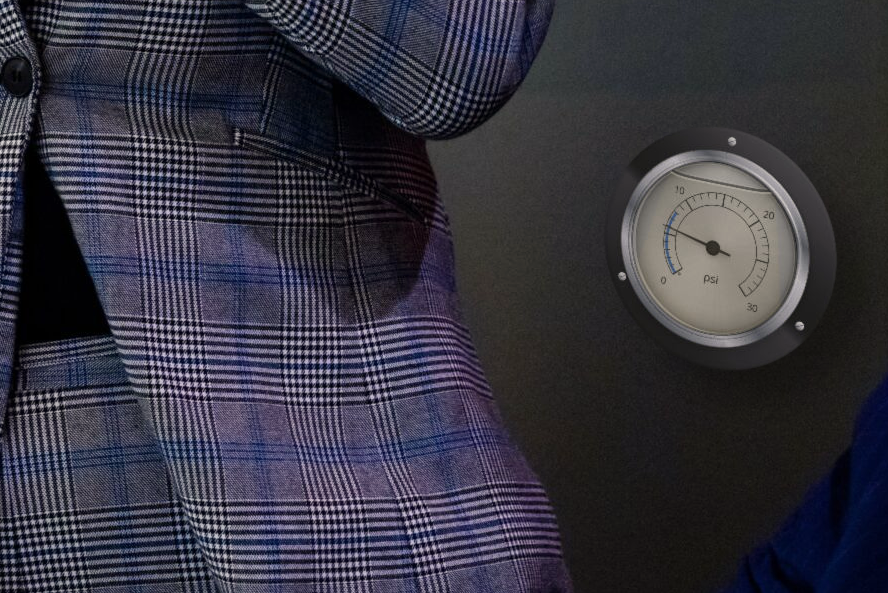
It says 6 psi
